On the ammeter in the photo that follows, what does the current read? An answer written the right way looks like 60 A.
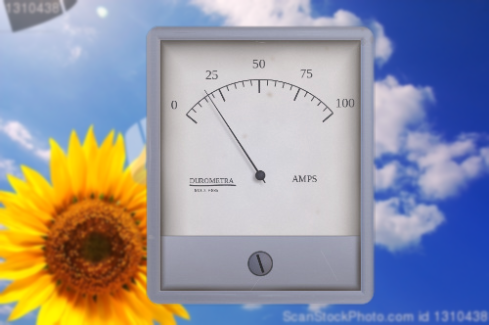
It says 17.5 A
